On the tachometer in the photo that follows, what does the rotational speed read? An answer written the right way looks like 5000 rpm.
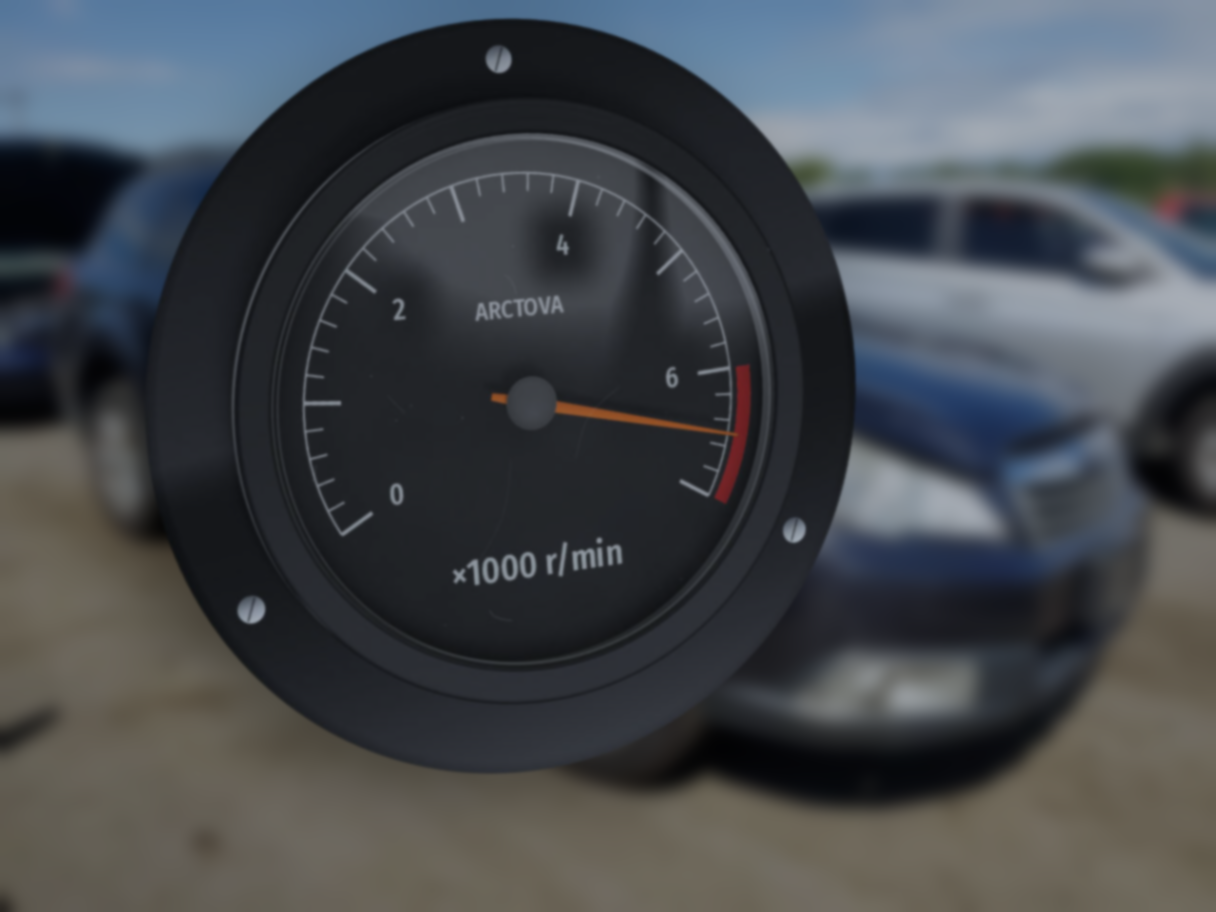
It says 6500 rpm
